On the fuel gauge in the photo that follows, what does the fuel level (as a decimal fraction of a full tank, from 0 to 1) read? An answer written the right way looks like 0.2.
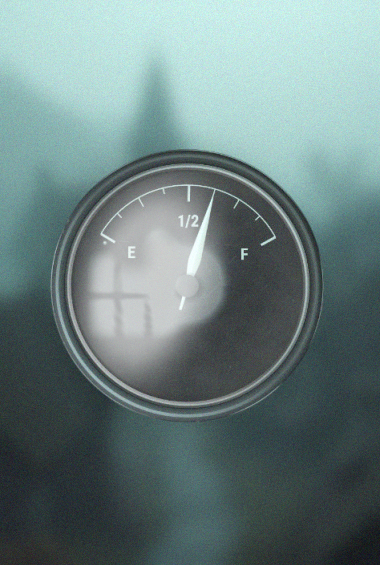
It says 0.625
